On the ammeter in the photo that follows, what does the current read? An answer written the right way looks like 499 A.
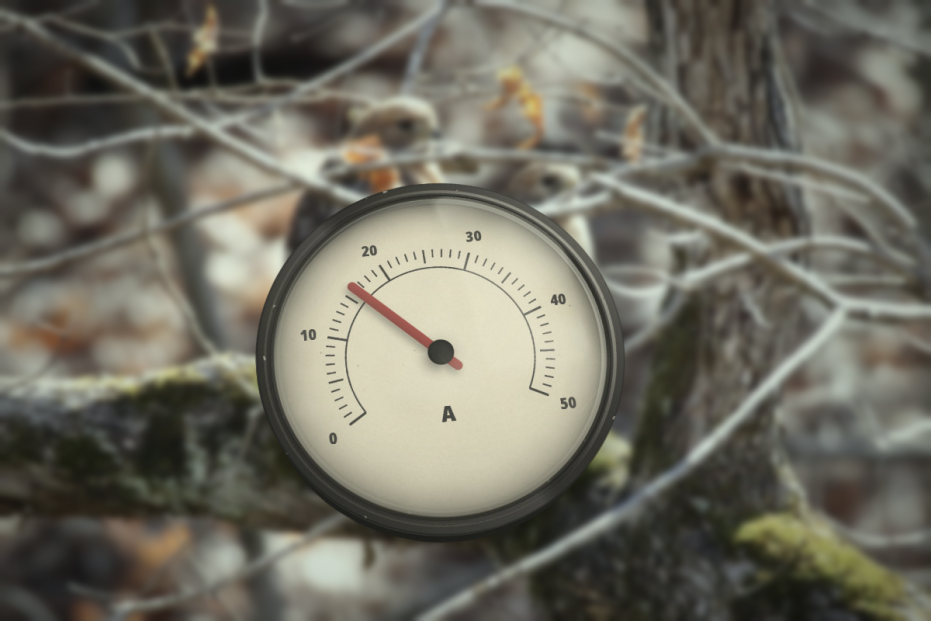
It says 16 A
